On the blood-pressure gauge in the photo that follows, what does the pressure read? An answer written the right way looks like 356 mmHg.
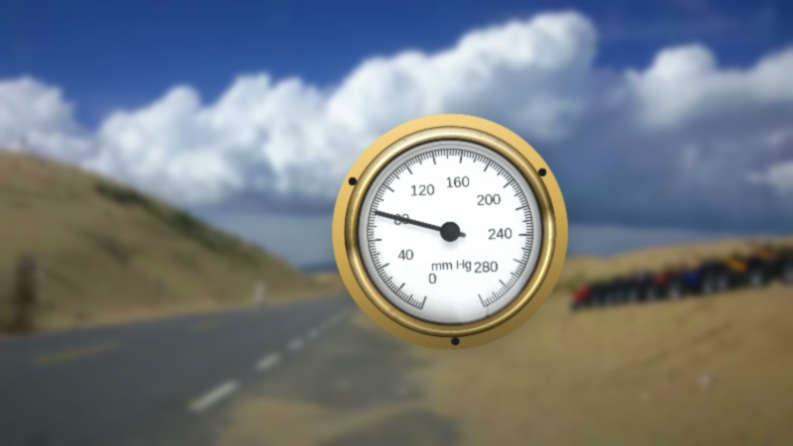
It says 80 mmHg
